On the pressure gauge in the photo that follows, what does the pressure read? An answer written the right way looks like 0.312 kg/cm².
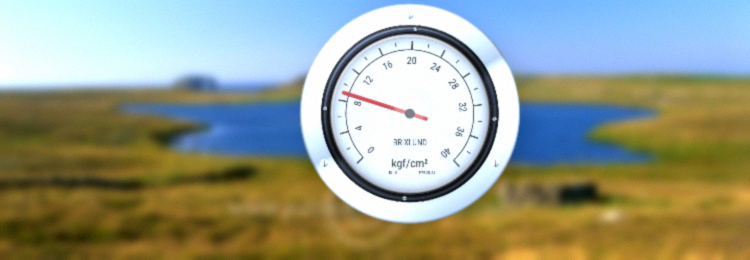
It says 9 kg/cm²
